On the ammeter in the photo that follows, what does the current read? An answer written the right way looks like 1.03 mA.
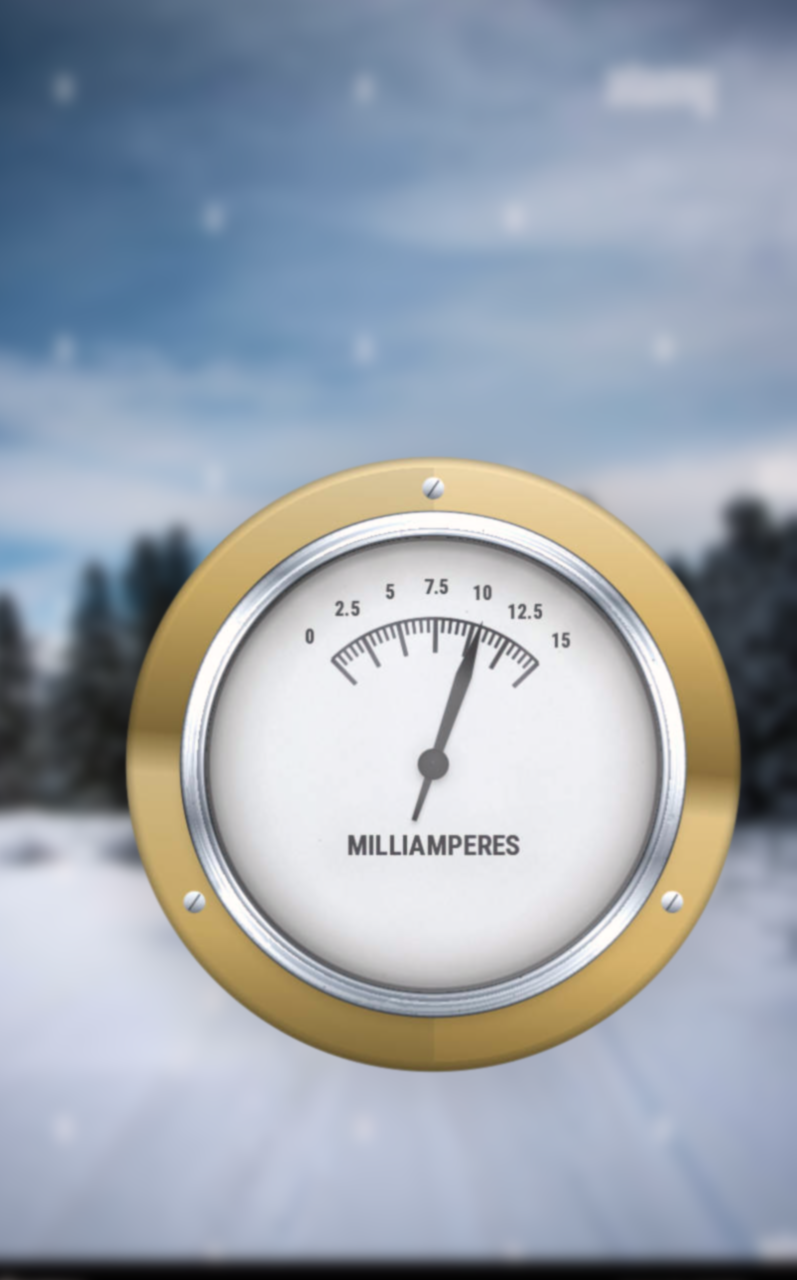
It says 10.5 mA
